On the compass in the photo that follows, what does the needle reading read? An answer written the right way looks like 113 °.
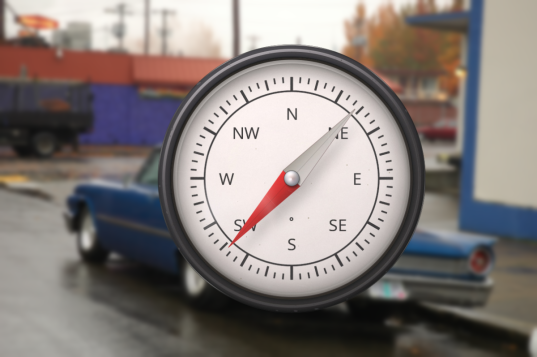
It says 222.5 °
